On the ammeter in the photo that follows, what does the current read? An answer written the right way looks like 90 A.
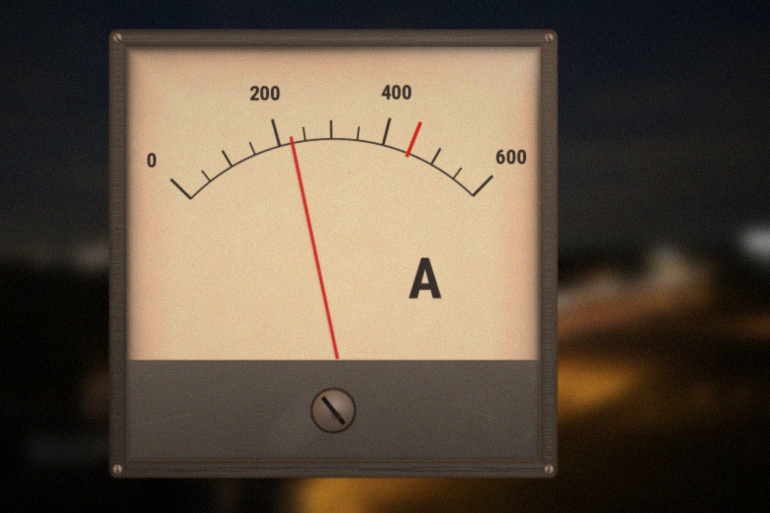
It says 225 A
